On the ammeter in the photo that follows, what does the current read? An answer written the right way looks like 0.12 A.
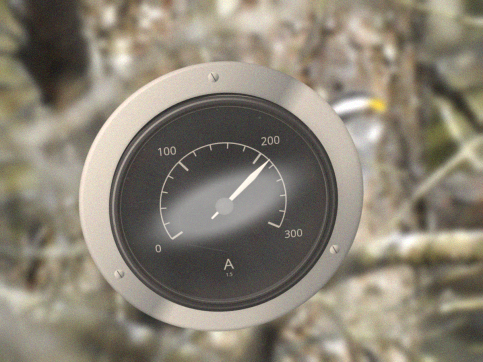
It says 210 A
